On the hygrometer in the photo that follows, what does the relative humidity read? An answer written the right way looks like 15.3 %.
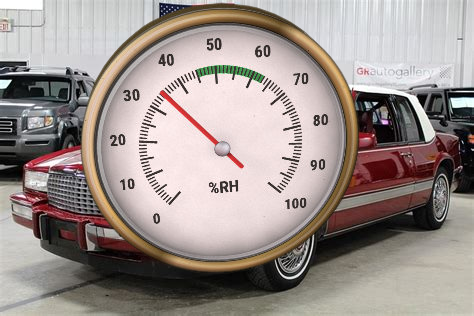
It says 35 %
